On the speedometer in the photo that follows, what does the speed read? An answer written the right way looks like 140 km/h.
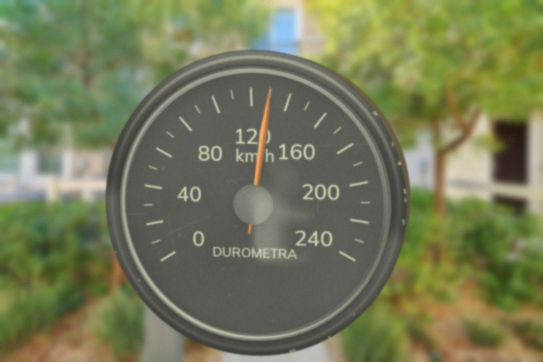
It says 130 km/h
